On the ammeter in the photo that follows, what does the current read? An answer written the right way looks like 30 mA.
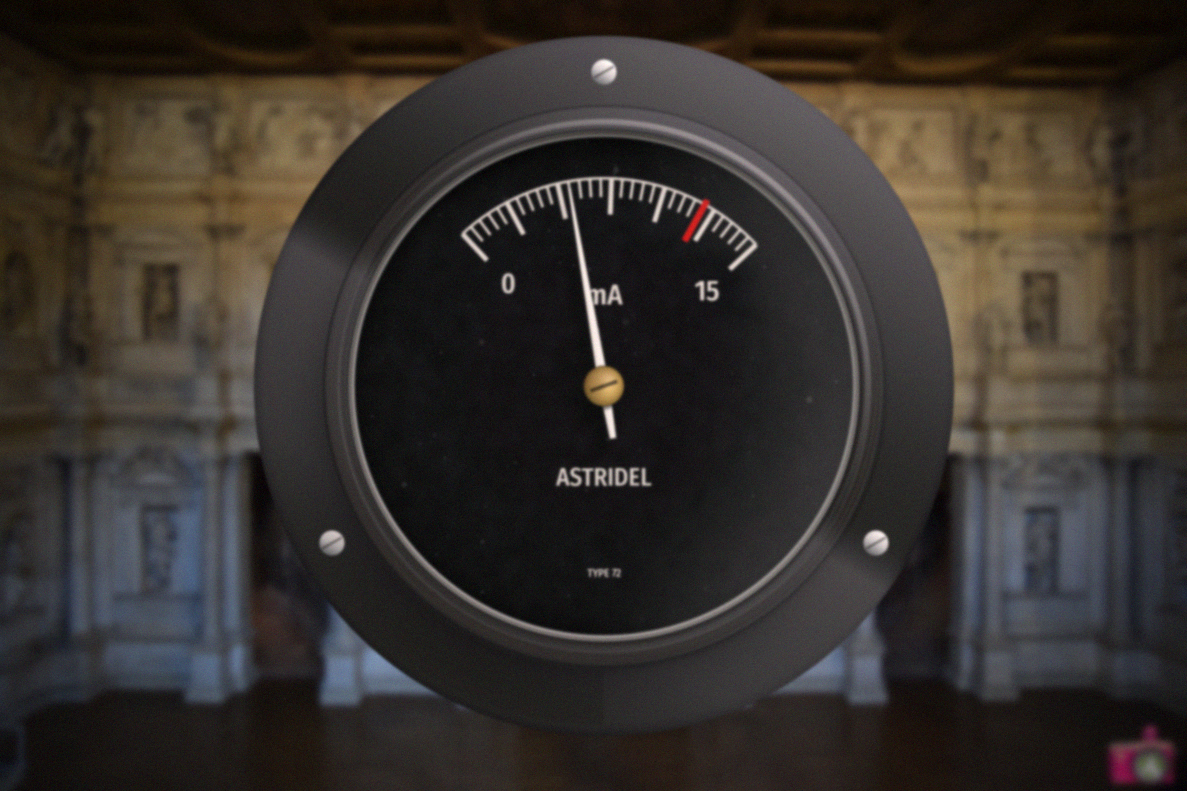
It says 5.5 mA
